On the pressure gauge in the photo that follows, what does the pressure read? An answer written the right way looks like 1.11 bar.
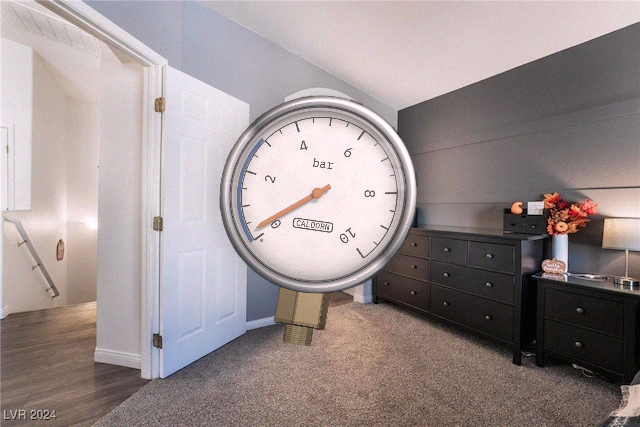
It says 0.25 bar
